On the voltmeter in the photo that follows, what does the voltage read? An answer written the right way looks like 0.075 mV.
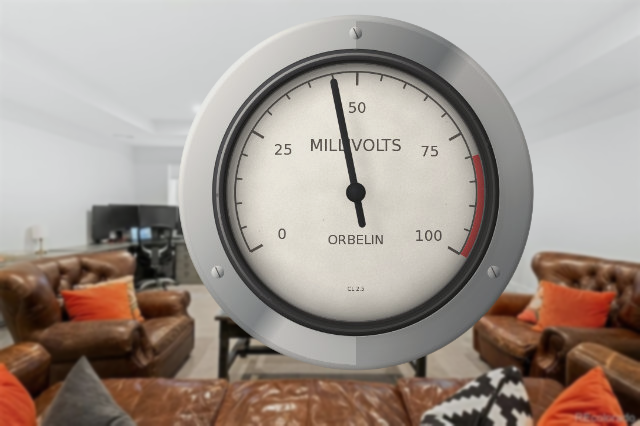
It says 45 mV
